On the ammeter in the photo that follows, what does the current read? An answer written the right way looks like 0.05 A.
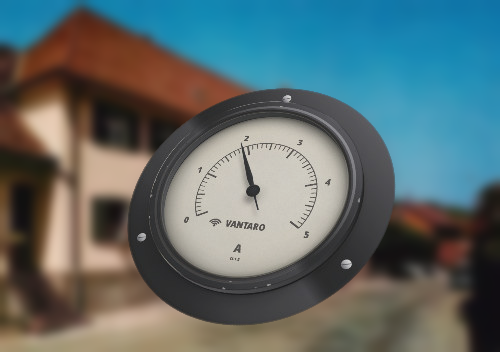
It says 1.9 A
